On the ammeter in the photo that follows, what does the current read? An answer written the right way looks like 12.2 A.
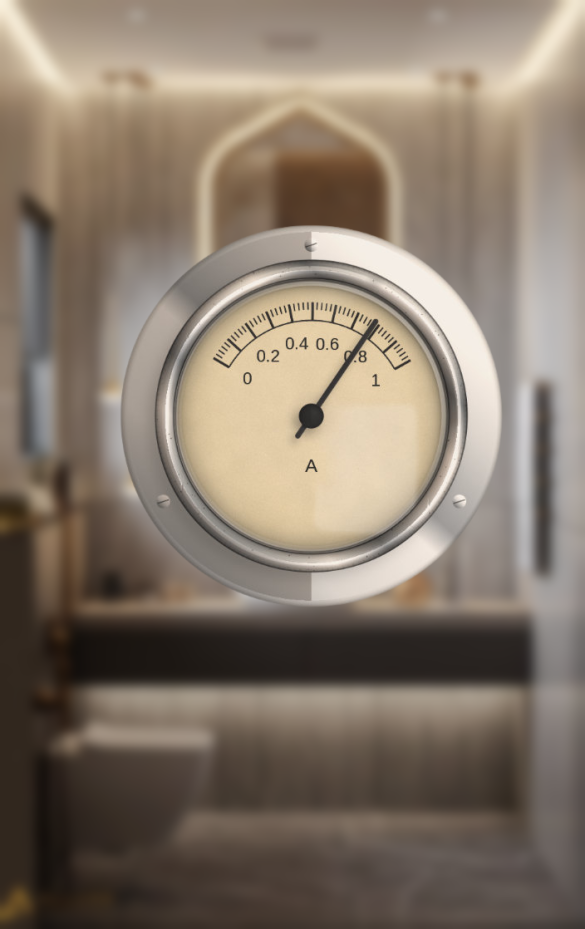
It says 0.78 A
